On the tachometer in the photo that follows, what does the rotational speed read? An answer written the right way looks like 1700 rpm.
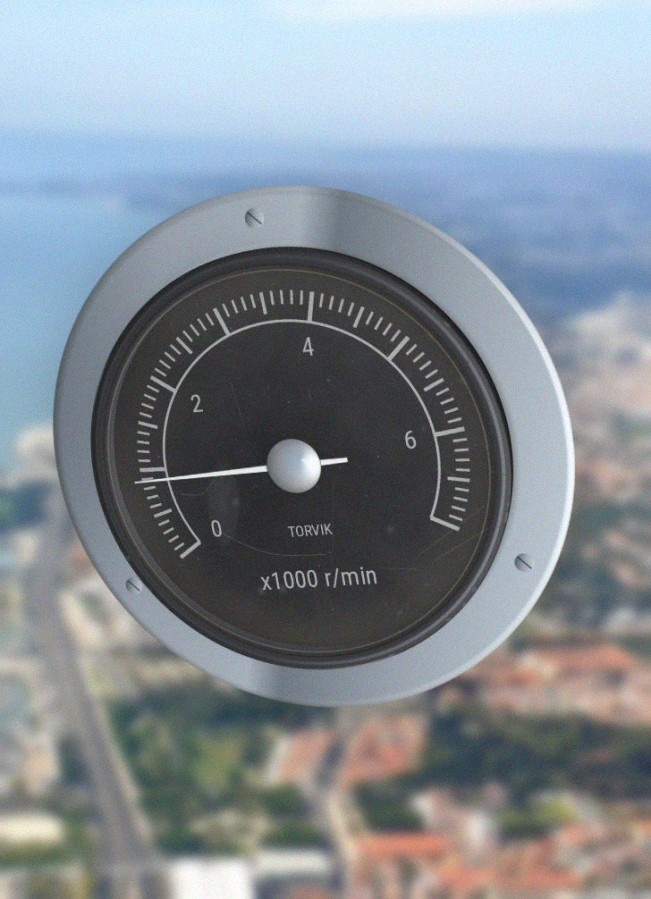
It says 900 rpm
